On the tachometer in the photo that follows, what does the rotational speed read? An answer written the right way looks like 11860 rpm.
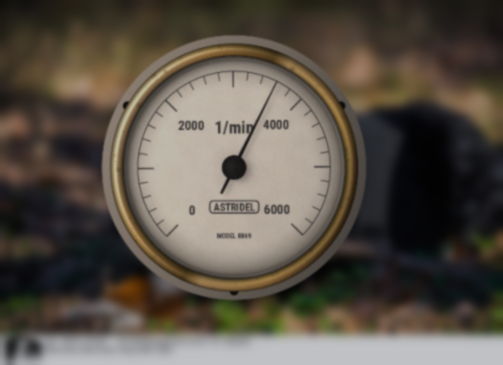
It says 3600 rpm
